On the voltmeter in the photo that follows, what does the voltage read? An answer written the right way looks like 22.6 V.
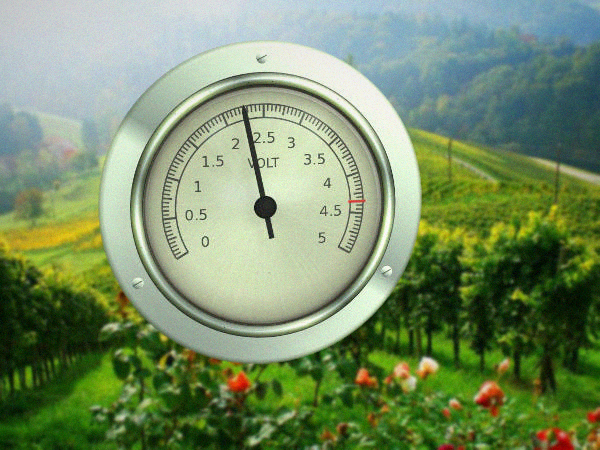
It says 2.25 V
